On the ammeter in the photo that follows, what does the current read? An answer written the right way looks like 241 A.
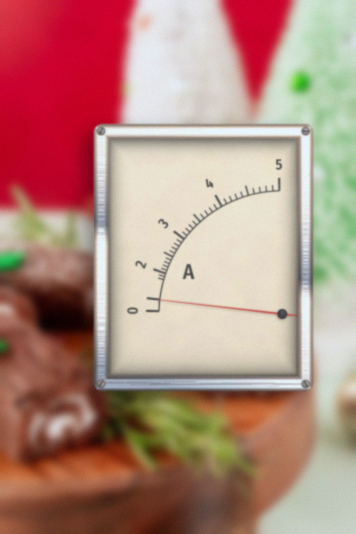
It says 1 A
